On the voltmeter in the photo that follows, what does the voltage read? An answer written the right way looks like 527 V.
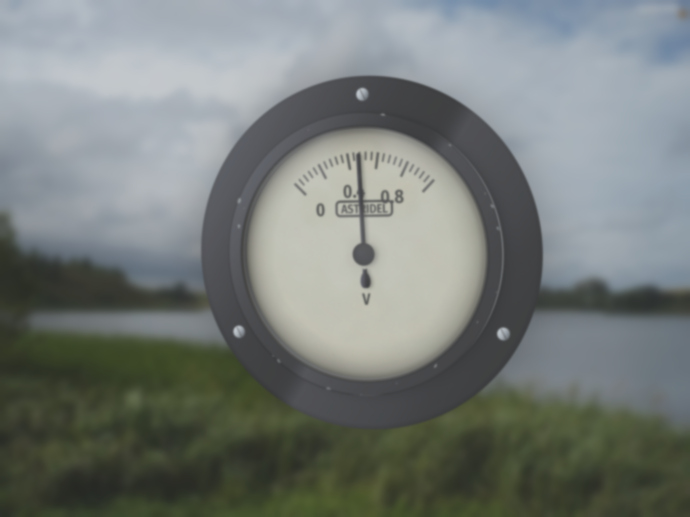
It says 0.48 V
